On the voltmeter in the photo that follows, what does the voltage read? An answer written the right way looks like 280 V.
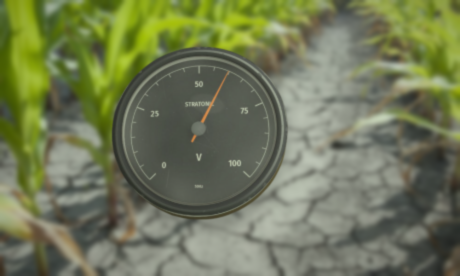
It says 60 V
